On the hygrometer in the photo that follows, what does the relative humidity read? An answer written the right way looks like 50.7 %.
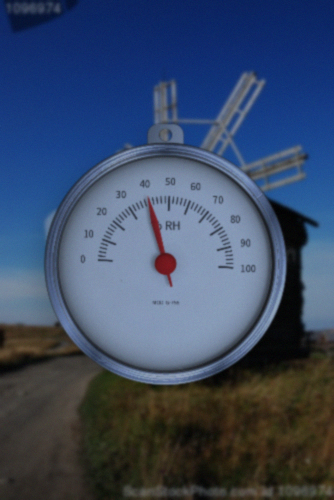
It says 40 %
